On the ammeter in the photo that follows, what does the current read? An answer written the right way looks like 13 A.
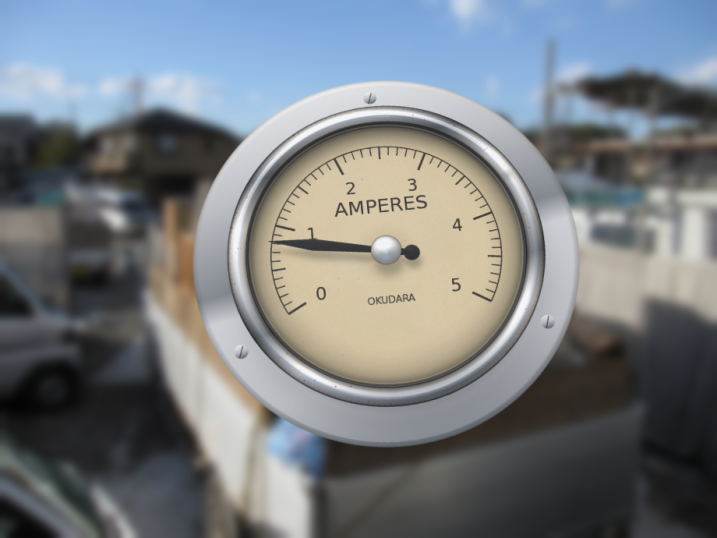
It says 0.8 A
